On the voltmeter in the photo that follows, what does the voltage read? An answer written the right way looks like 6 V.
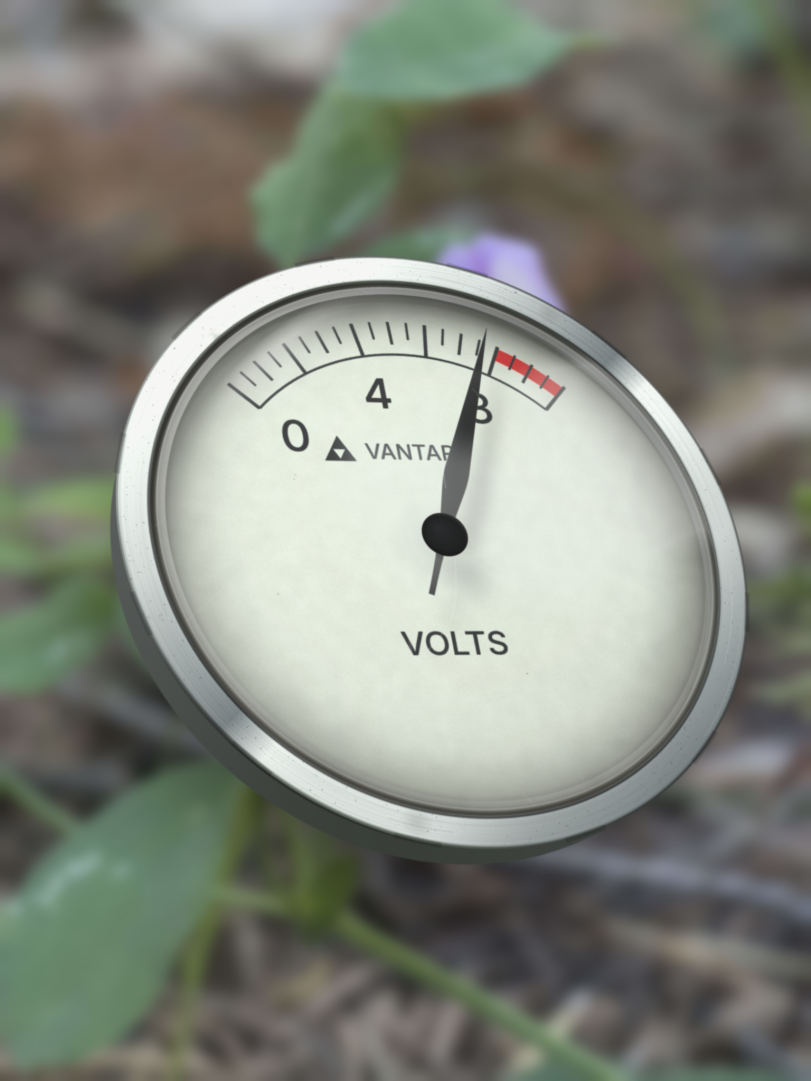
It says 7.5 V
